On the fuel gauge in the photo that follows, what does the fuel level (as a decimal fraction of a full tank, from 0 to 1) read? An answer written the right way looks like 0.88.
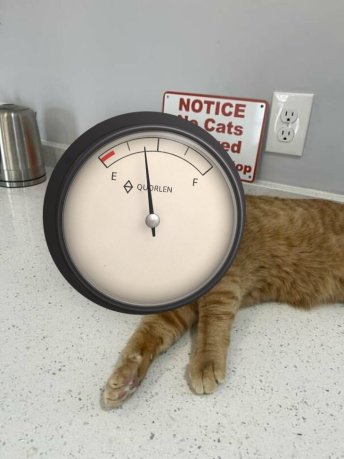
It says 0.375
